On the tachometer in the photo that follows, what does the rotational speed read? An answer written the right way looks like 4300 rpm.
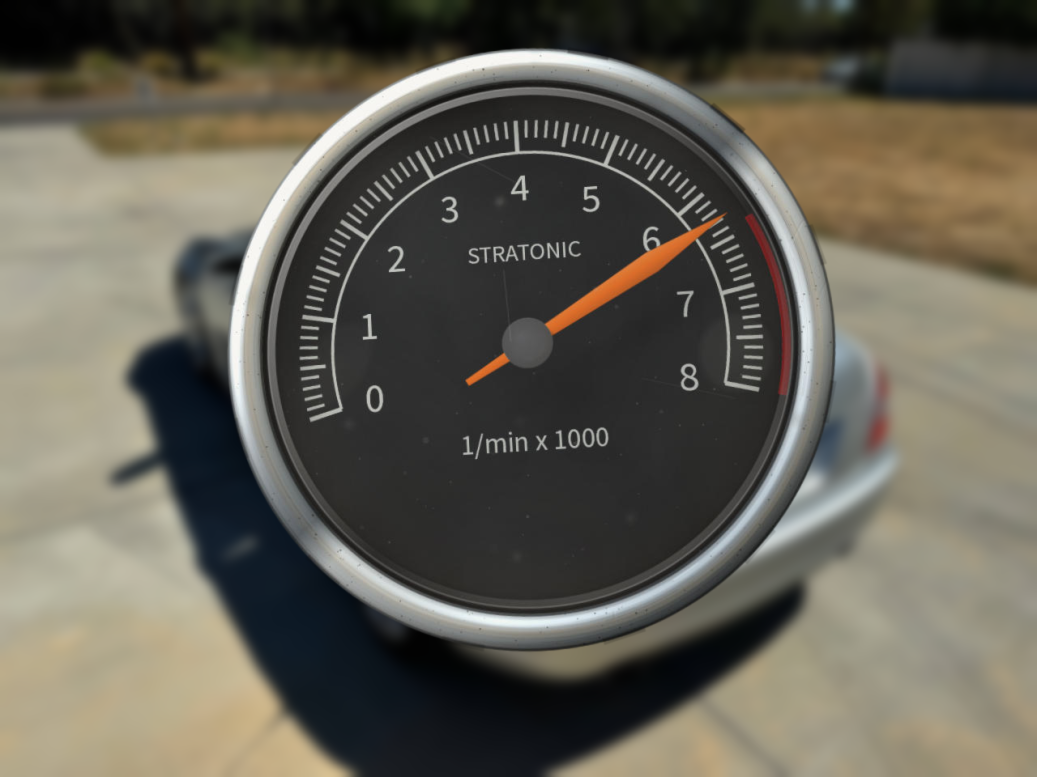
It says 6300 rpm
